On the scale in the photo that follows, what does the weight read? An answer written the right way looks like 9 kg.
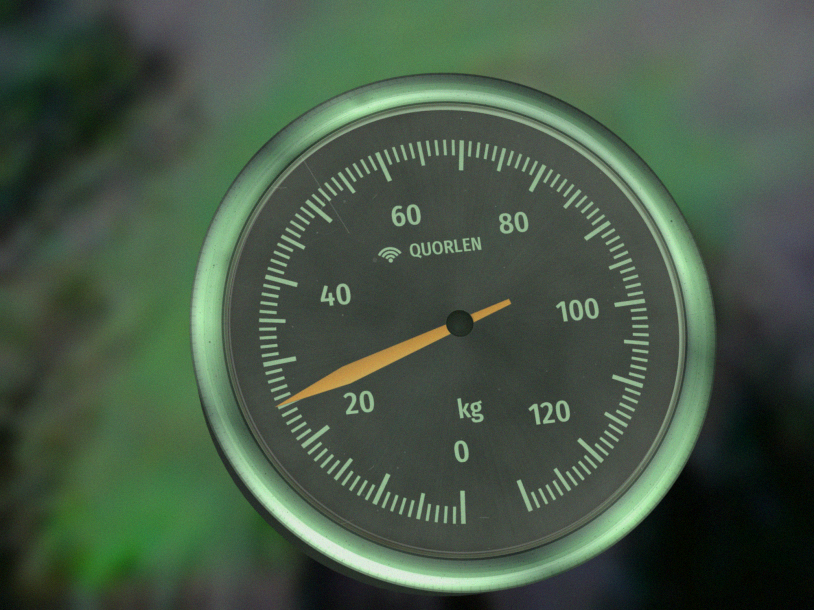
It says 25 kg
